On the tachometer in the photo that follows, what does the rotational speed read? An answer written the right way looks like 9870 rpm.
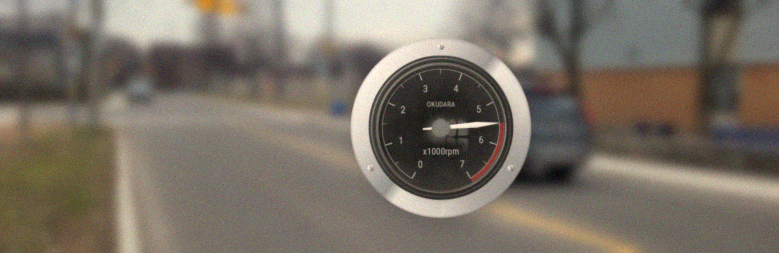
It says 5500 rpm
